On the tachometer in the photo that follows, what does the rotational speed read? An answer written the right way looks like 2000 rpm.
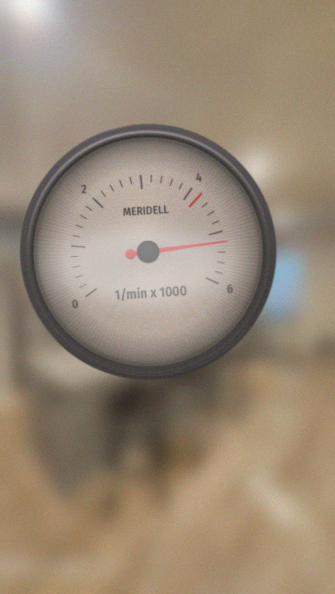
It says 5200 rpm
